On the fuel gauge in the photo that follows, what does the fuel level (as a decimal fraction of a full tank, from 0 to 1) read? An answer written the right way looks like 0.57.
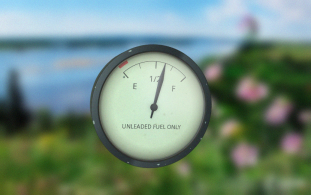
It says 0.625
